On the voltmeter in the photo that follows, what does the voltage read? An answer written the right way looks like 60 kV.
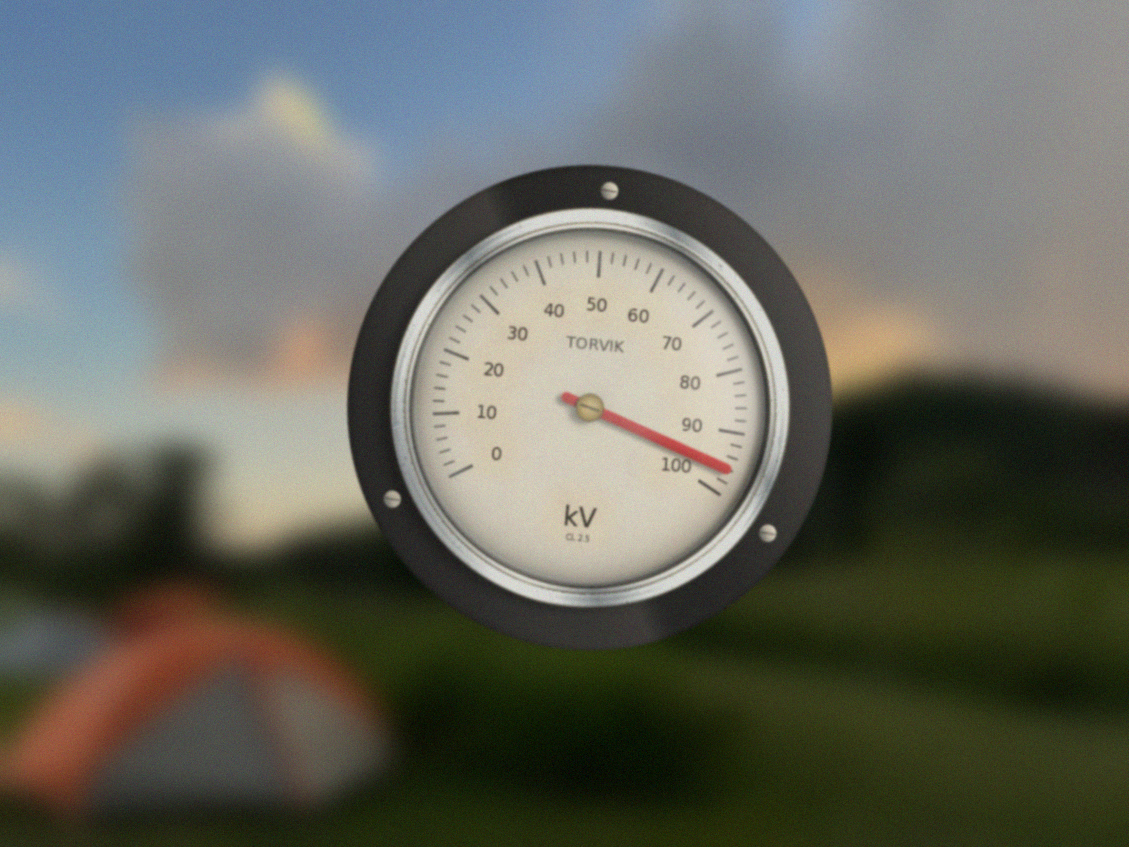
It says 96 kV
